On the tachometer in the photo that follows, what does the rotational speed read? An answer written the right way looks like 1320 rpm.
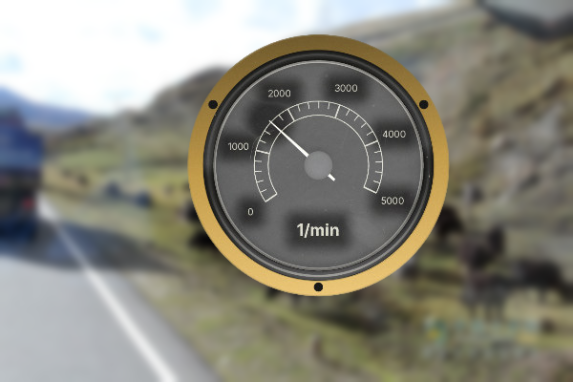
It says 1600 rpm
